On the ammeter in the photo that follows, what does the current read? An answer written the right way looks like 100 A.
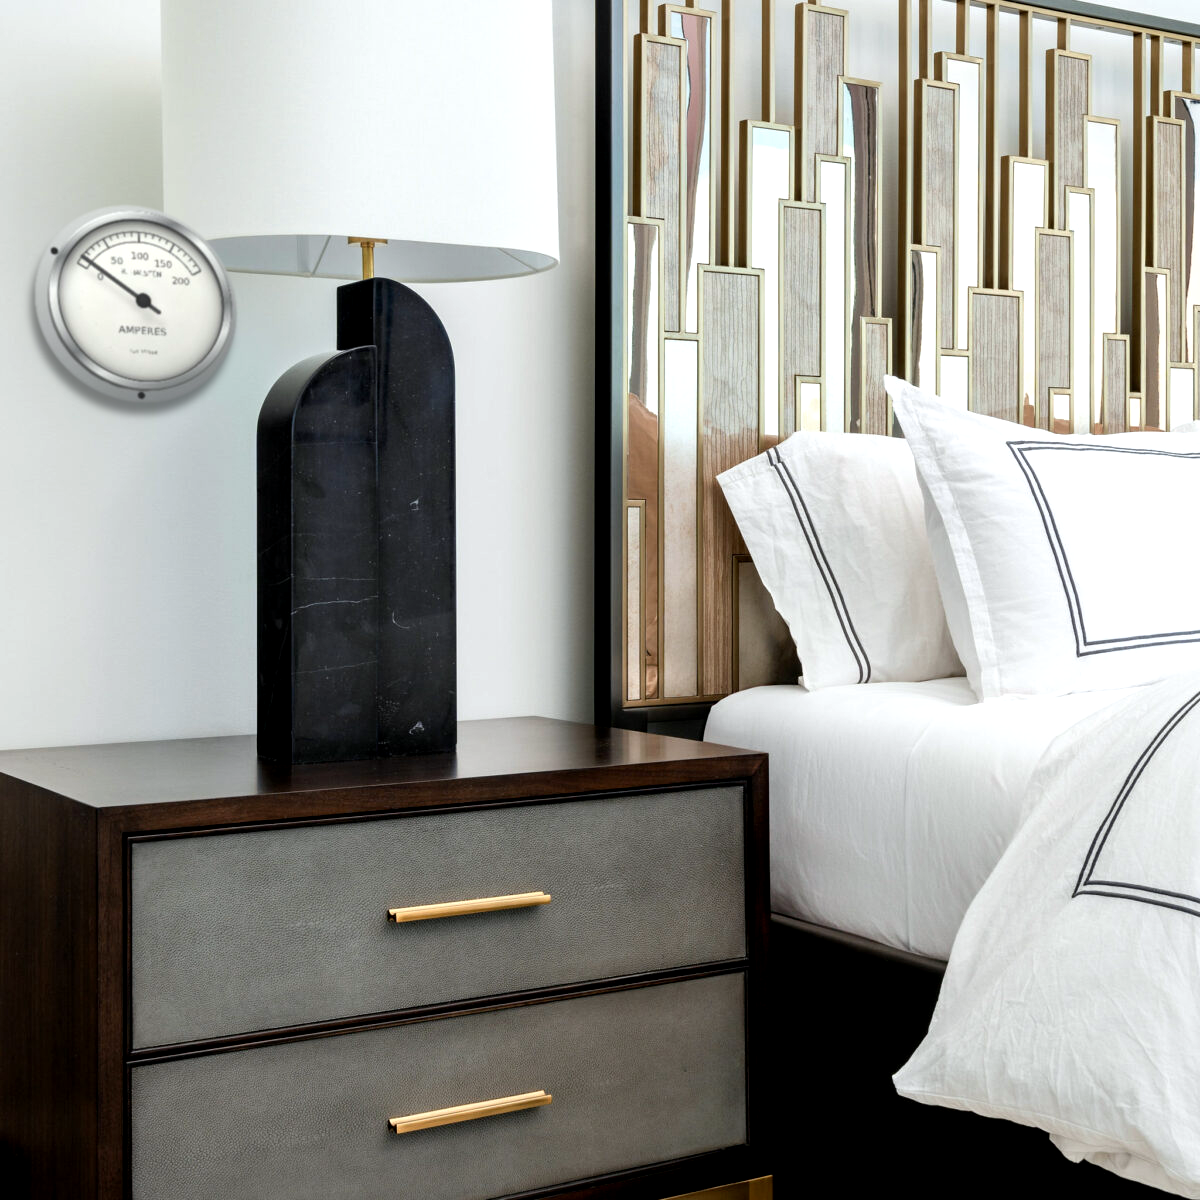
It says 10 A
